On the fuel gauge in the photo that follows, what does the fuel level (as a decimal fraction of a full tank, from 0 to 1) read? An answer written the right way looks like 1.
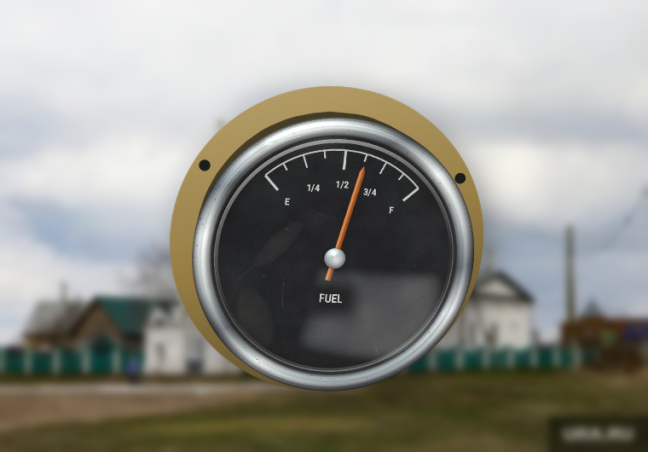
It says 0.625
